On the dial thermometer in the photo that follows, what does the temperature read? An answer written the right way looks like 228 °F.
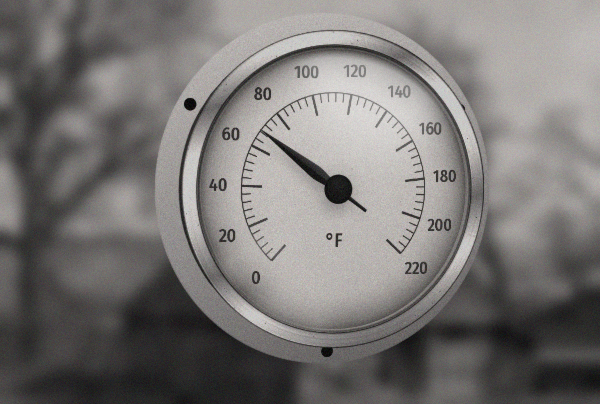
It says 68 °F
